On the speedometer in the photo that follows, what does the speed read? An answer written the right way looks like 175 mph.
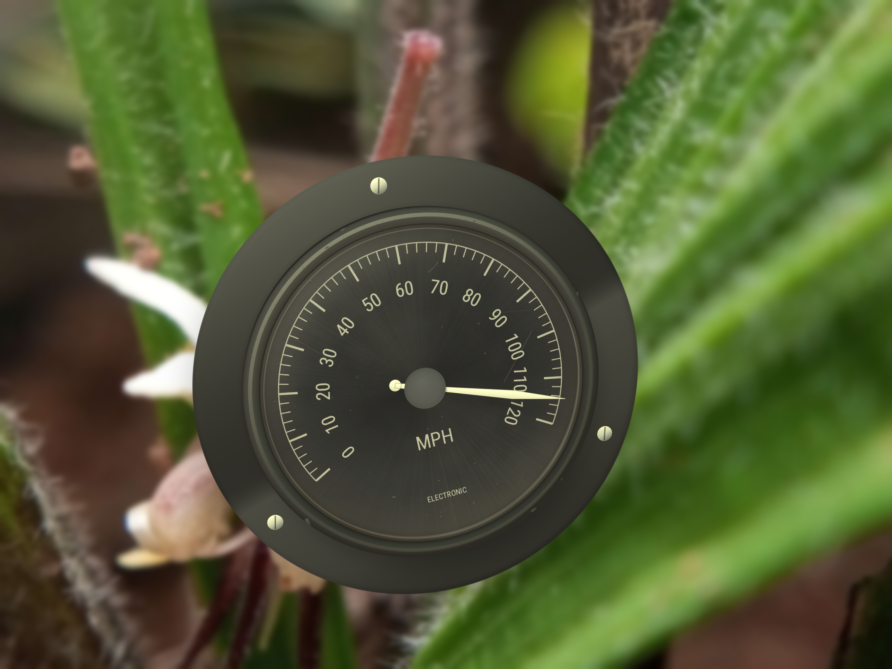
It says 114 mph
